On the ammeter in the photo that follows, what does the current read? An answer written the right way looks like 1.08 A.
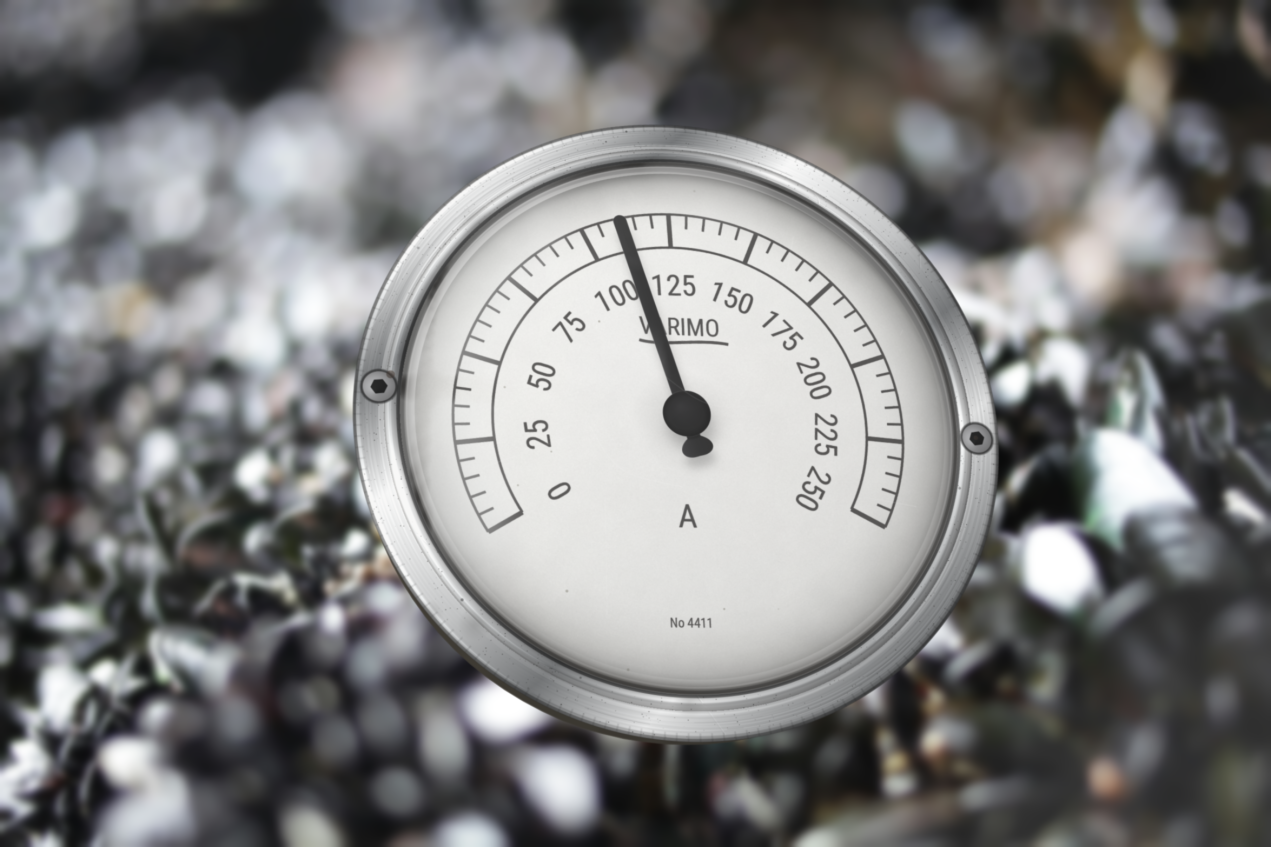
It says 110 A
